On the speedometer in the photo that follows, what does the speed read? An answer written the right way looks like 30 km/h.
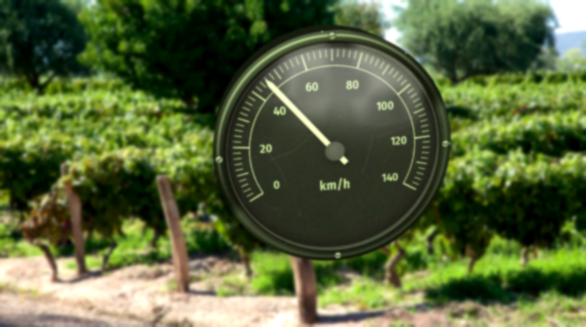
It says 46 km/h
